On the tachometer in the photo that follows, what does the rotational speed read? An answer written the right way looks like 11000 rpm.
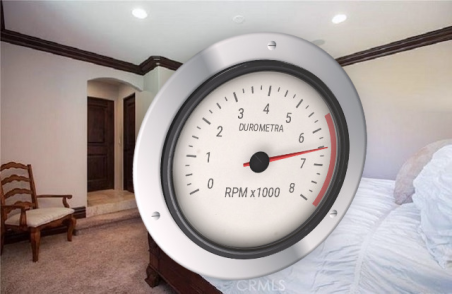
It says 6500 rpm
